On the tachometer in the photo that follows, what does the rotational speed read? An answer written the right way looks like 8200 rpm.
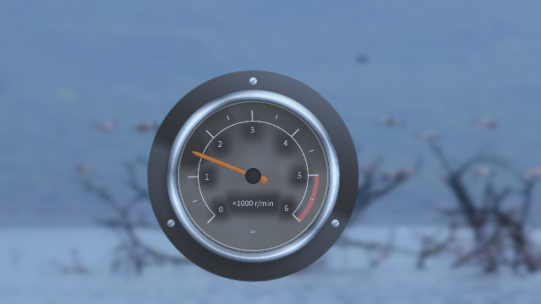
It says 1500 rpm
